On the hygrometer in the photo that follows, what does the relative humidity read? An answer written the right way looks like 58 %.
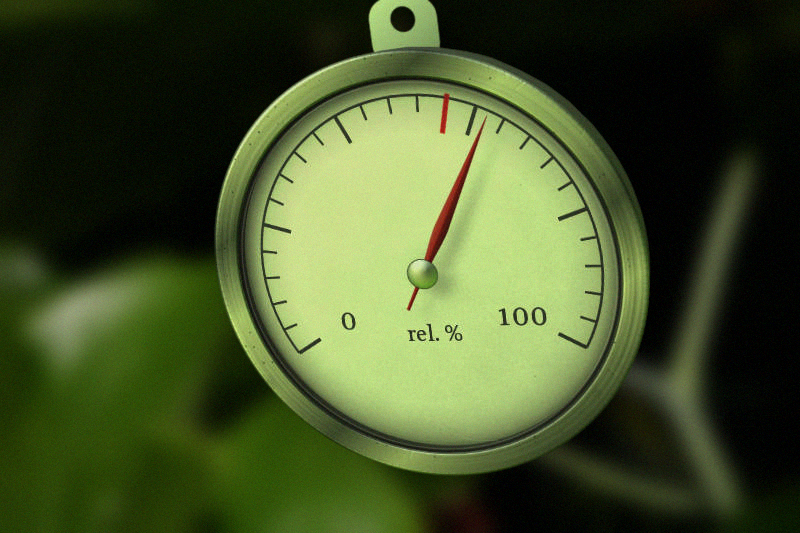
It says 62 %
